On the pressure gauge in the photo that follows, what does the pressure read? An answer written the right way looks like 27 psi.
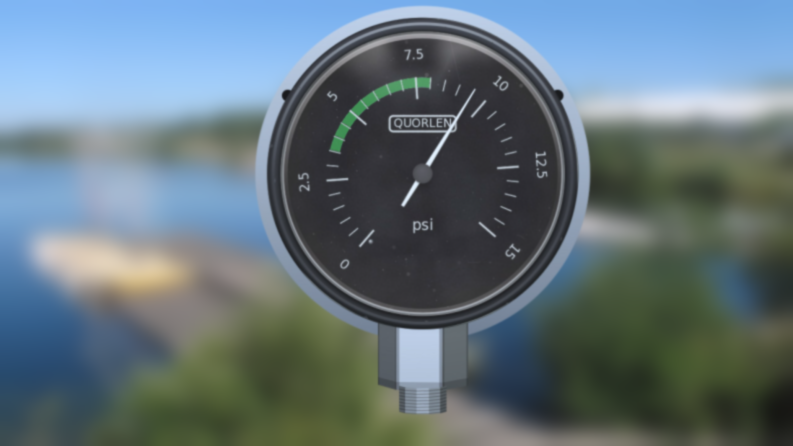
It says 9.5 psi
